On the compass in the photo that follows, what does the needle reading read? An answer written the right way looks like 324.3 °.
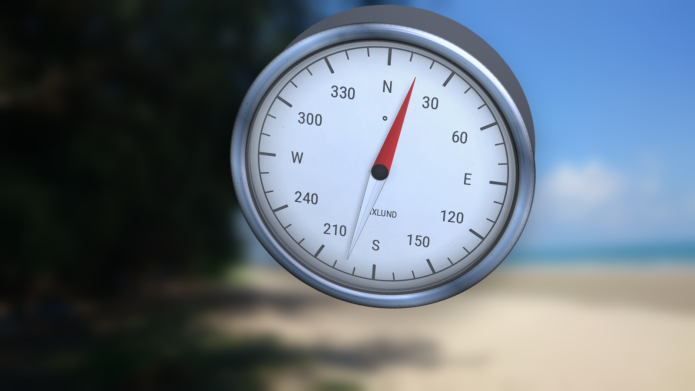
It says 15 °
